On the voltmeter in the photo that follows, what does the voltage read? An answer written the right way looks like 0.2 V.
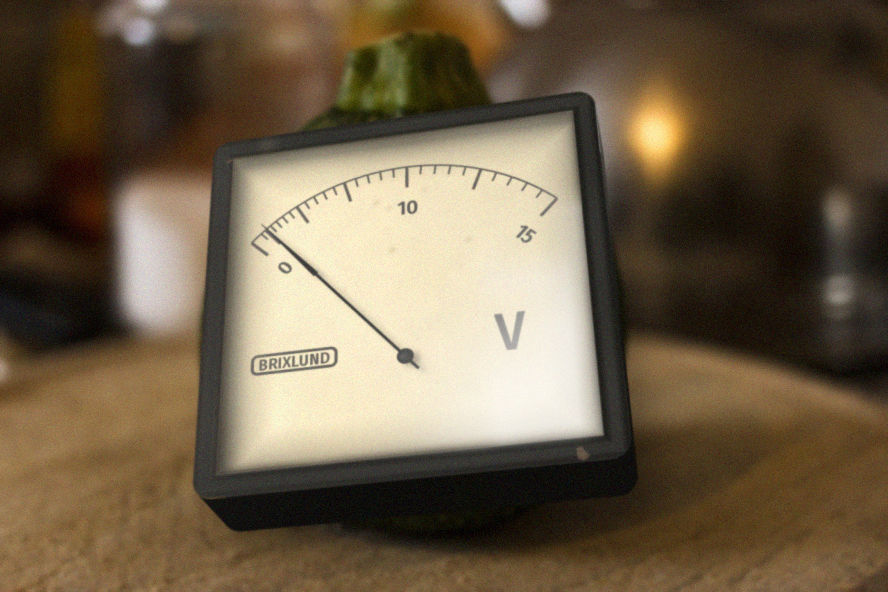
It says 2.5 V
